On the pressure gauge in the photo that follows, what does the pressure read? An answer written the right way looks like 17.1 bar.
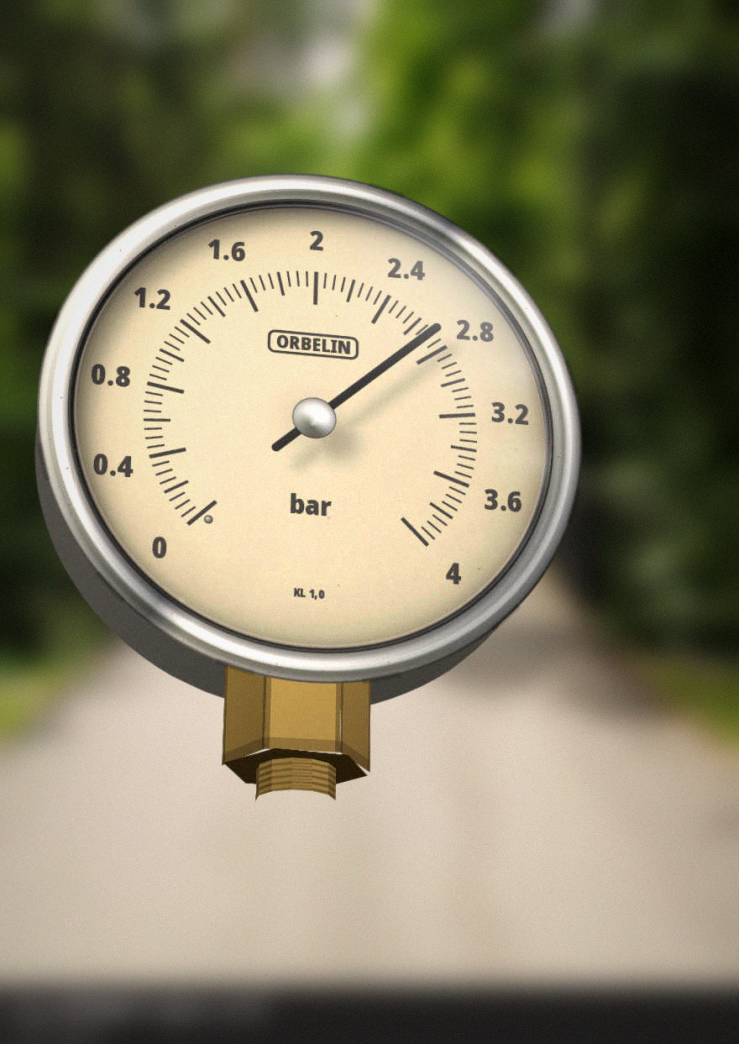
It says 2.7 bar
